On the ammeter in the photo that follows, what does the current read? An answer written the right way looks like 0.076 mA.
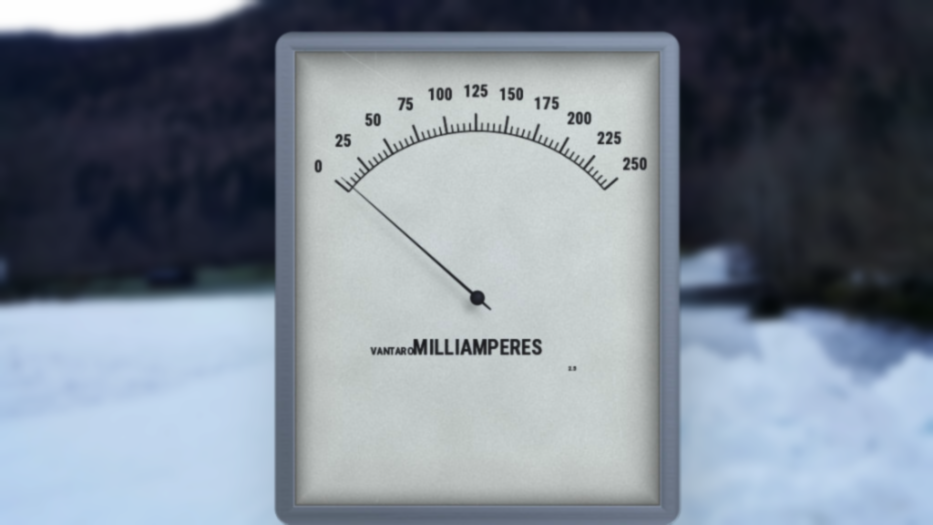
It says 5 mA
